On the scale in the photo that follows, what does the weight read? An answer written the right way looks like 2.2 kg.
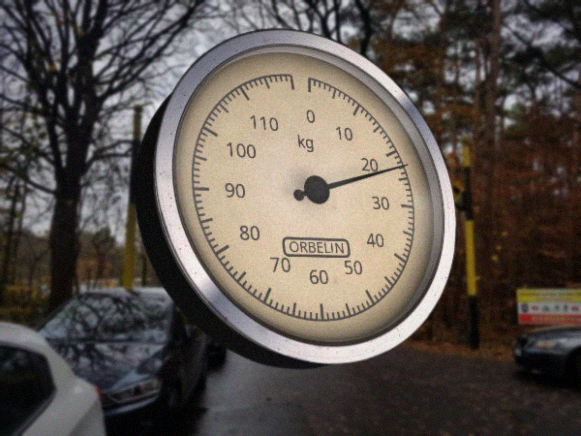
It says 23 kg
